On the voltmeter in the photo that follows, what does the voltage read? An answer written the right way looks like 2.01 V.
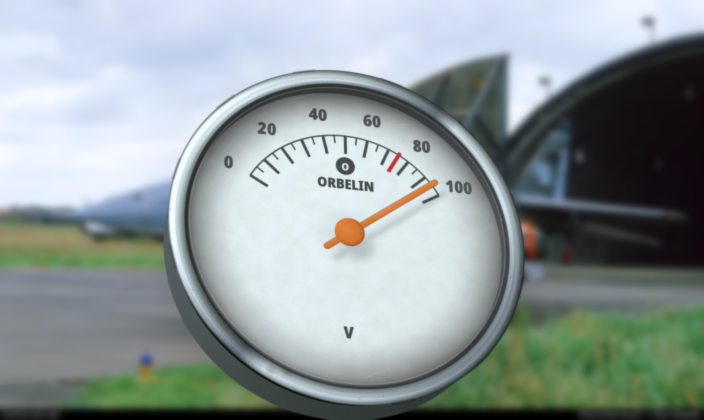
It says 95 V
